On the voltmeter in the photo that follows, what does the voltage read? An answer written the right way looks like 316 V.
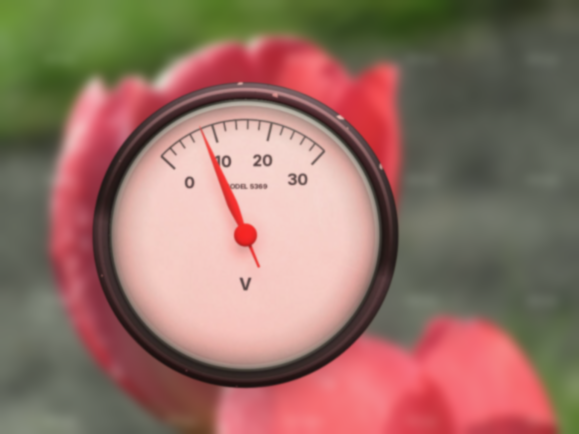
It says 8 V
